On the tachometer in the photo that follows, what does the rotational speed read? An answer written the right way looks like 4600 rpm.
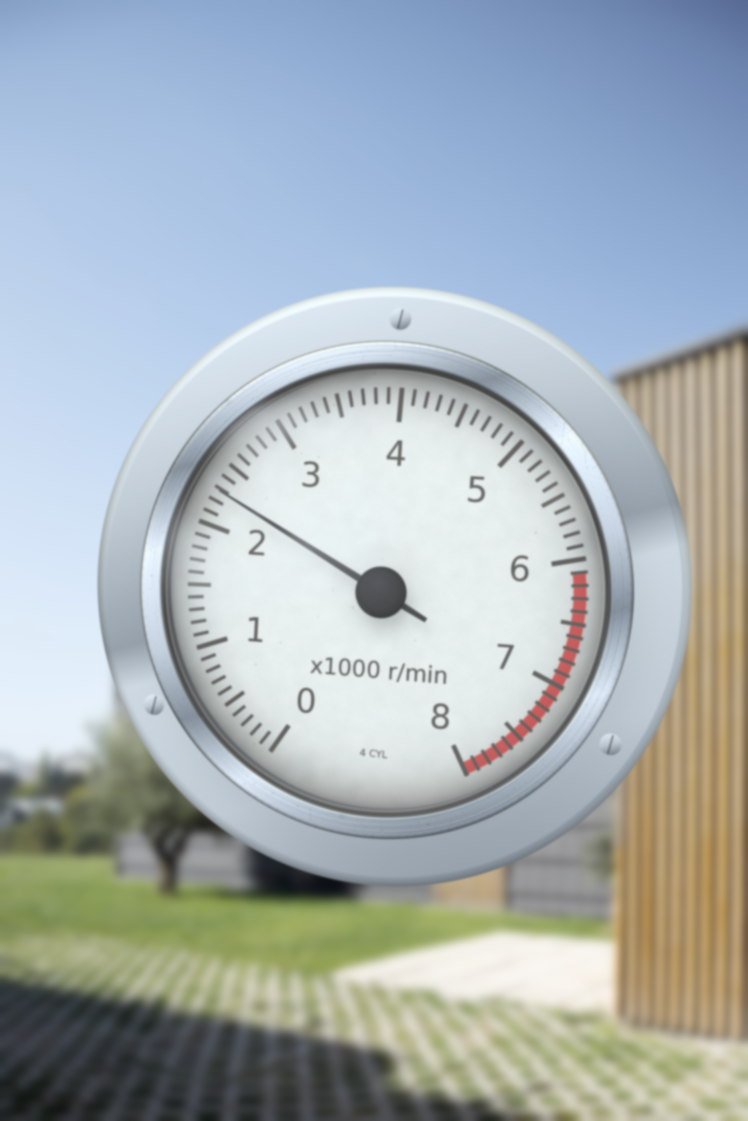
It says 2300 rpm
